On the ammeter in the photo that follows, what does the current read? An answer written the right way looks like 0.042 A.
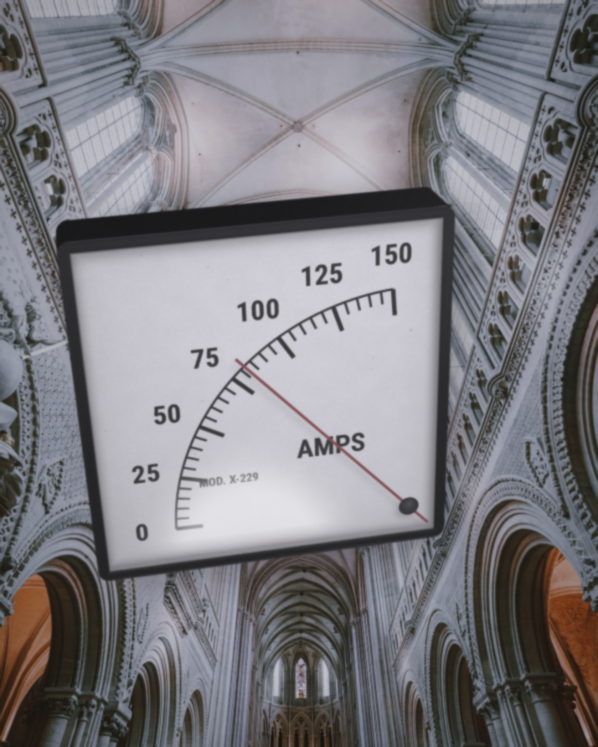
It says 82.5 A
